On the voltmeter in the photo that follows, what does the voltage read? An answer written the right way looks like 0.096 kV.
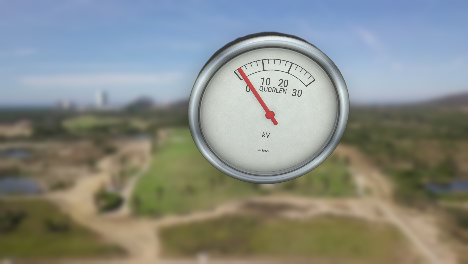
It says 2 kV
